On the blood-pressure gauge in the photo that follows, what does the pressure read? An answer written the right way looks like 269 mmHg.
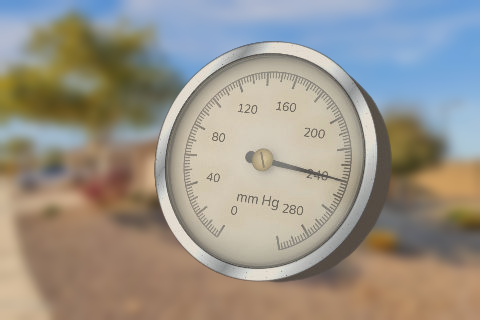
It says 240 mmHg
